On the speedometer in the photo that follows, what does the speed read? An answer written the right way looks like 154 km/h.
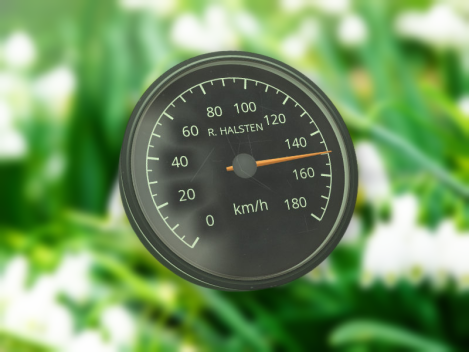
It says 150 km/h
